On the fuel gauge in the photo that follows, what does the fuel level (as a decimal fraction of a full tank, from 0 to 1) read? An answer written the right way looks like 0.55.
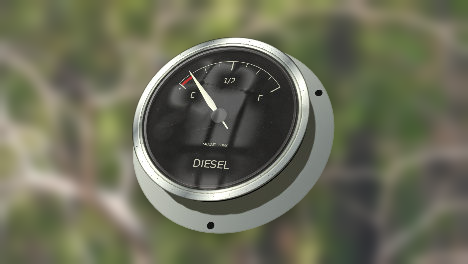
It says 0.125
